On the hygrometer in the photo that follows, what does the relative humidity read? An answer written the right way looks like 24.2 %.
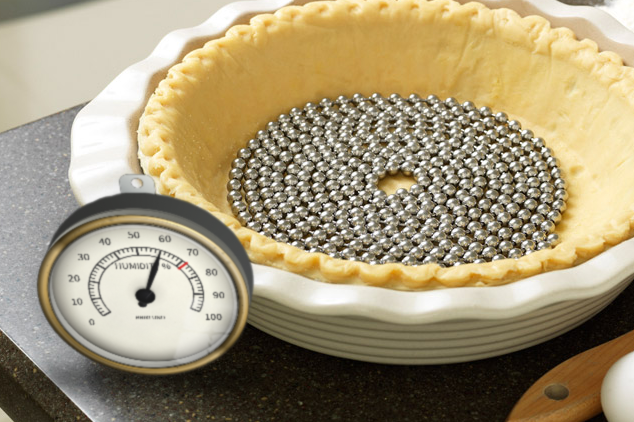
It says 60 %
